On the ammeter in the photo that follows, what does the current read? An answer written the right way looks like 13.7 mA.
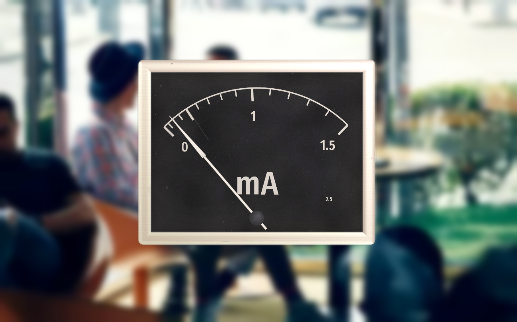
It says 0.3 mA
